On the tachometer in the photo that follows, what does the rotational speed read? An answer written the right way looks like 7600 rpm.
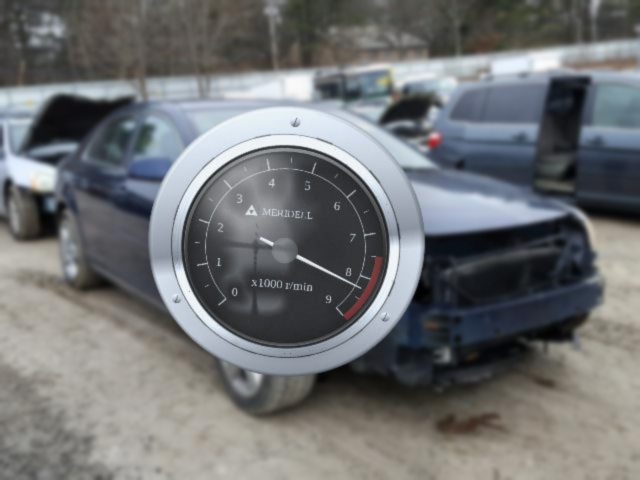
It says 8250 rpm
